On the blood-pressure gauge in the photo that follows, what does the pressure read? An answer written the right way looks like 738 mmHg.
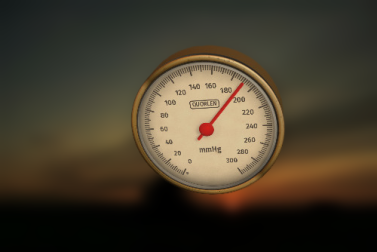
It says 190 mmHg
